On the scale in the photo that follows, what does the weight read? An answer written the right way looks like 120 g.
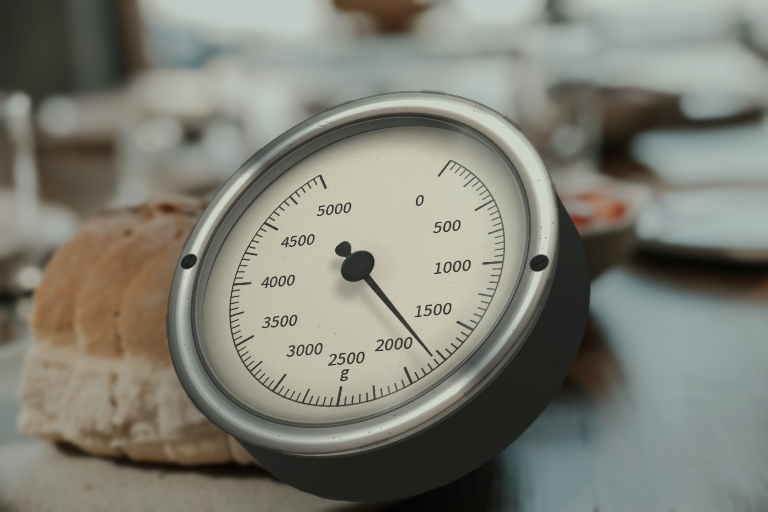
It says 1800 g
